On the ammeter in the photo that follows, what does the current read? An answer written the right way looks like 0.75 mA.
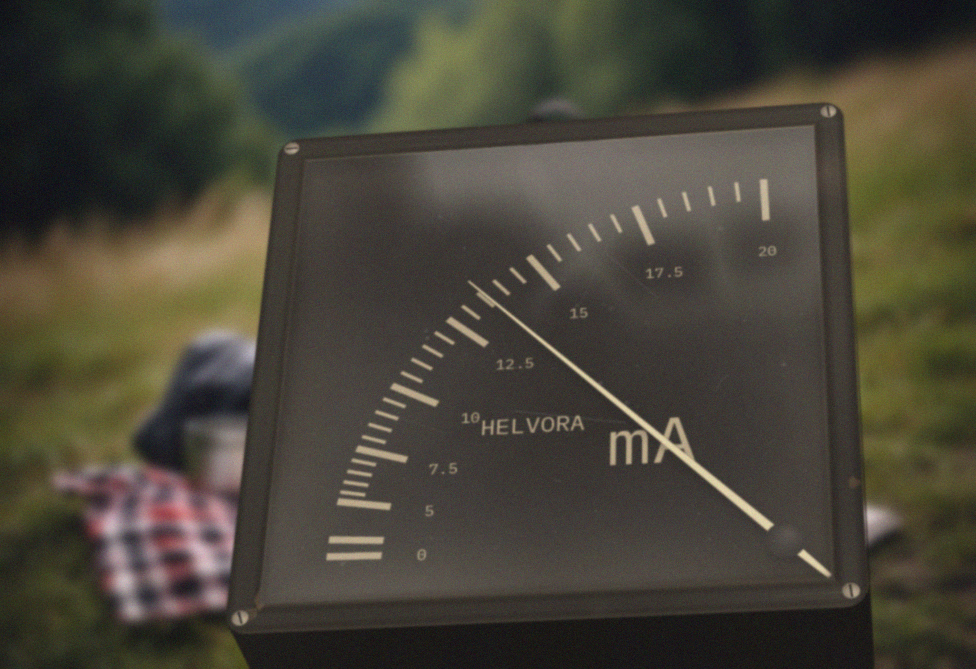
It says 13.5 mA
